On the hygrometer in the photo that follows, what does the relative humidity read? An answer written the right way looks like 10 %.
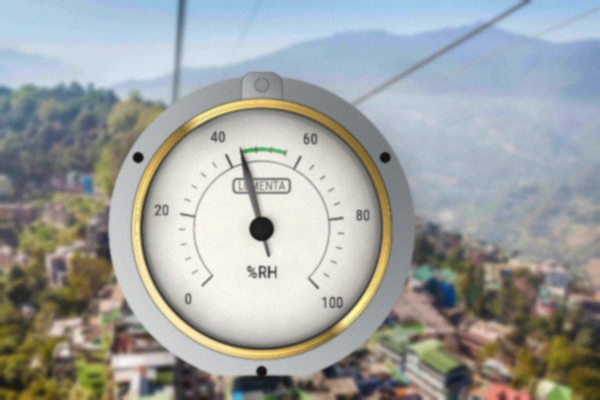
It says 44 %
